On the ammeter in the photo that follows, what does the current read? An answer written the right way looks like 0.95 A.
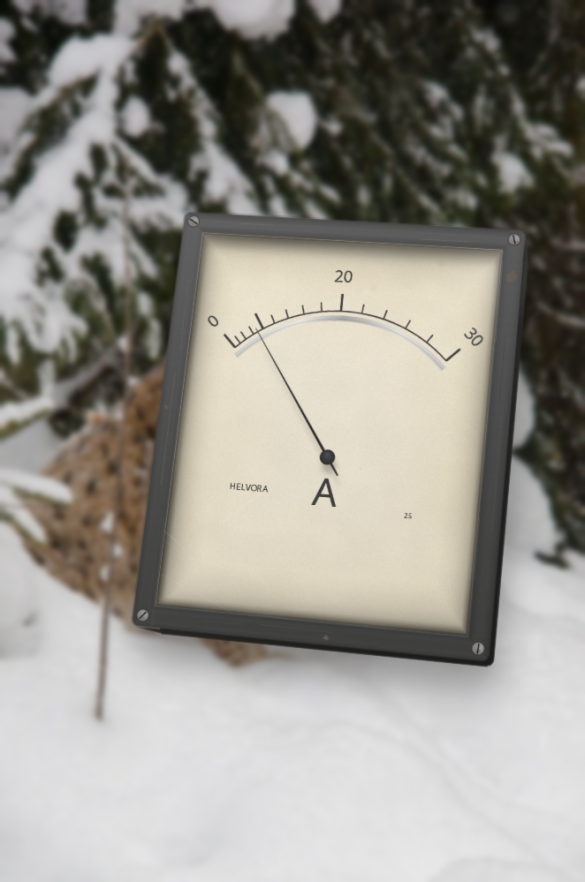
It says 9 A
